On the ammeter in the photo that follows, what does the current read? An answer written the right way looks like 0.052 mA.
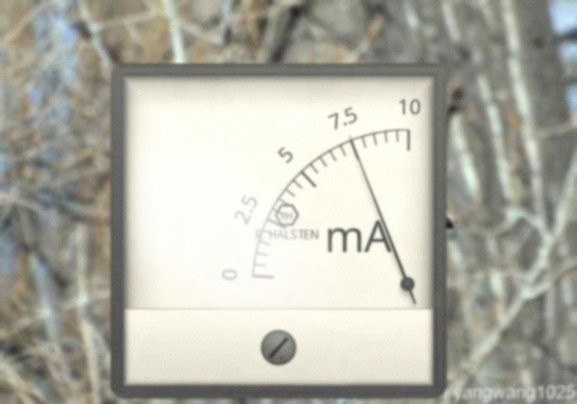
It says 7.5 mA
